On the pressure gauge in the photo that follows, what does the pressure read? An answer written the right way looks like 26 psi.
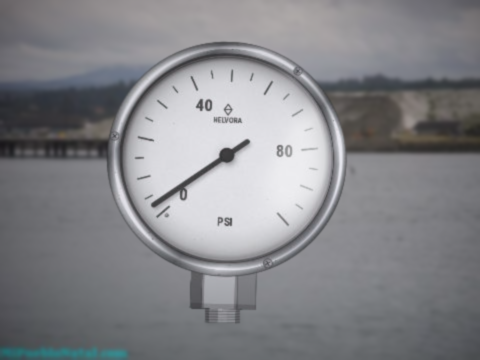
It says 2.5 psi
